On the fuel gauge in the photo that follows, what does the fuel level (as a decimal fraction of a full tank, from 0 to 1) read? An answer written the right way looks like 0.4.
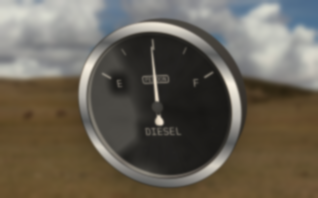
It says 0.5
